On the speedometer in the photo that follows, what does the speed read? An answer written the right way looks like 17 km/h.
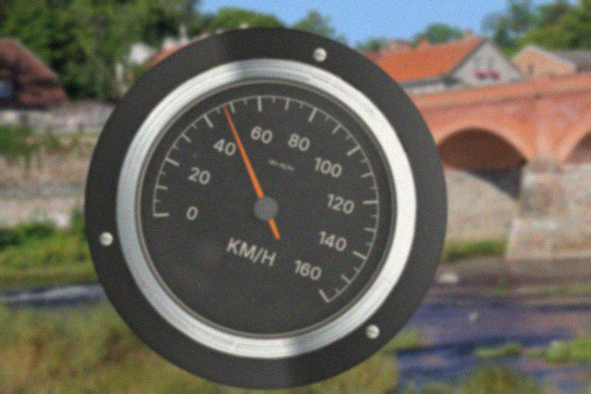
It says 47.5 km/h
